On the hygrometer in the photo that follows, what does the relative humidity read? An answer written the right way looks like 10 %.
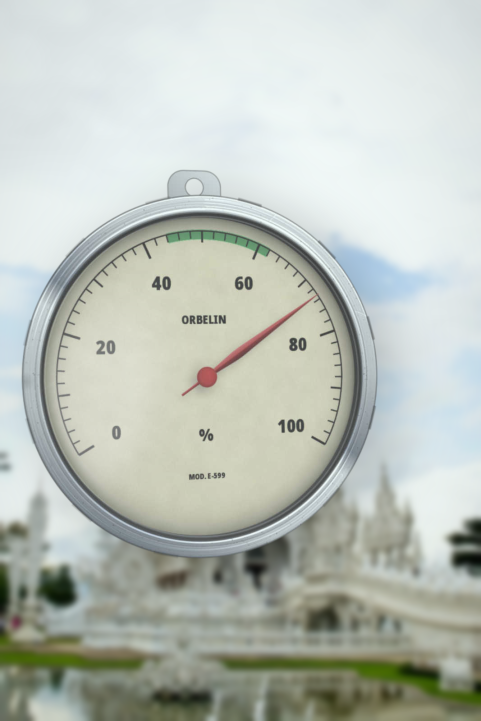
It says 73 %
